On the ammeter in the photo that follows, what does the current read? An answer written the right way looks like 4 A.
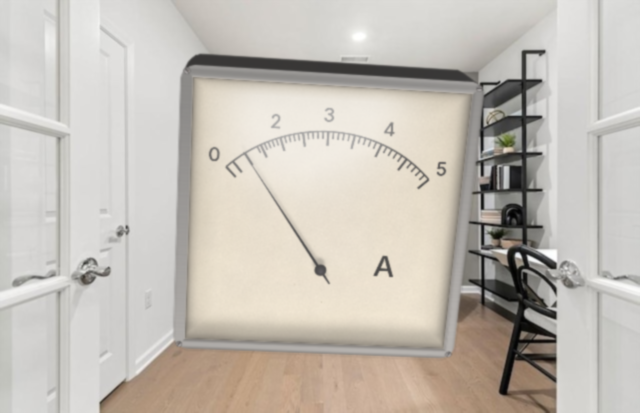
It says 1 A
